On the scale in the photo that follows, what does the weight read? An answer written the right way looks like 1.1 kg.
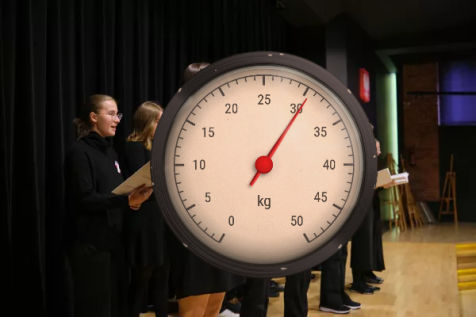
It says 30.5 kg
